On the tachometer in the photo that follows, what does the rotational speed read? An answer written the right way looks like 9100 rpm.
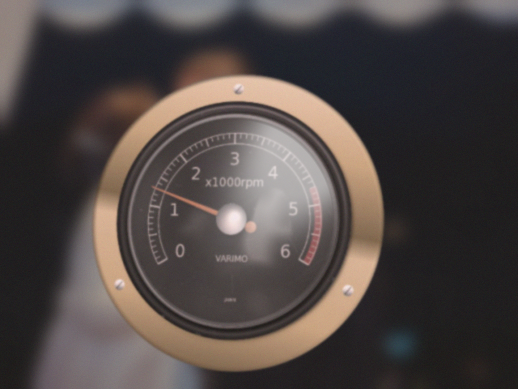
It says 1300 rpm
